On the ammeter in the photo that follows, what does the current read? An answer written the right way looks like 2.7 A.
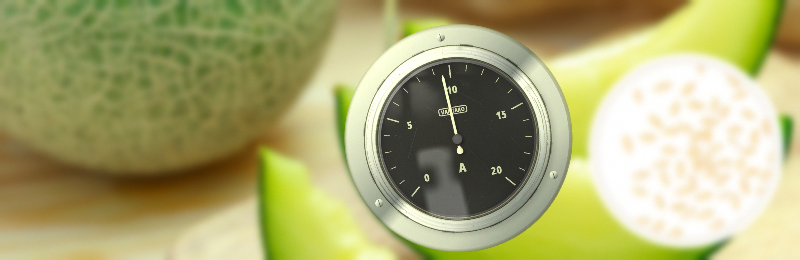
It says 9.5 A
